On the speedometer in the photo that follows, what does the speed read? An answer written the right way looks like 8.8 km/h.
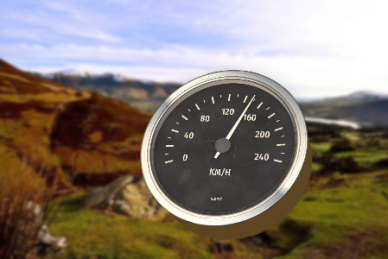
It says 150 km/h
